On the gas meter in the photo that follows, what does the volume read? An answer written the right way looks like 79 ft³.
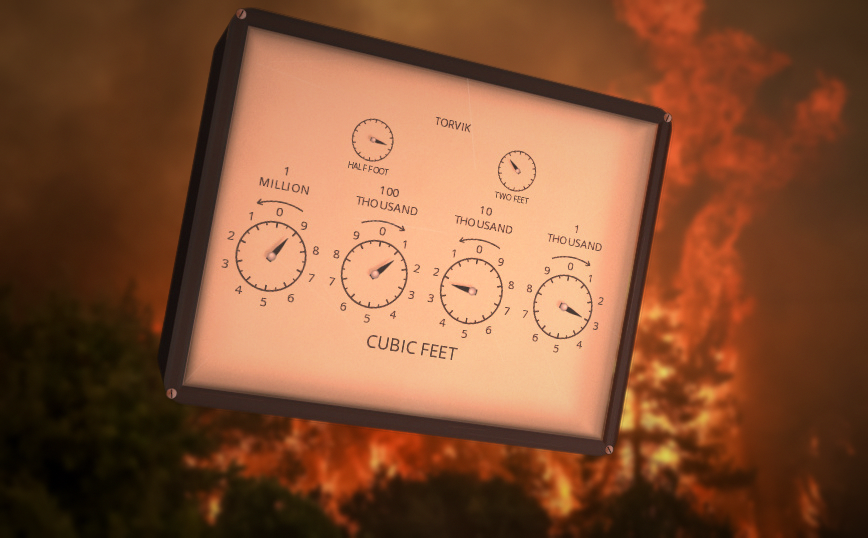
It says 912300 ft³
